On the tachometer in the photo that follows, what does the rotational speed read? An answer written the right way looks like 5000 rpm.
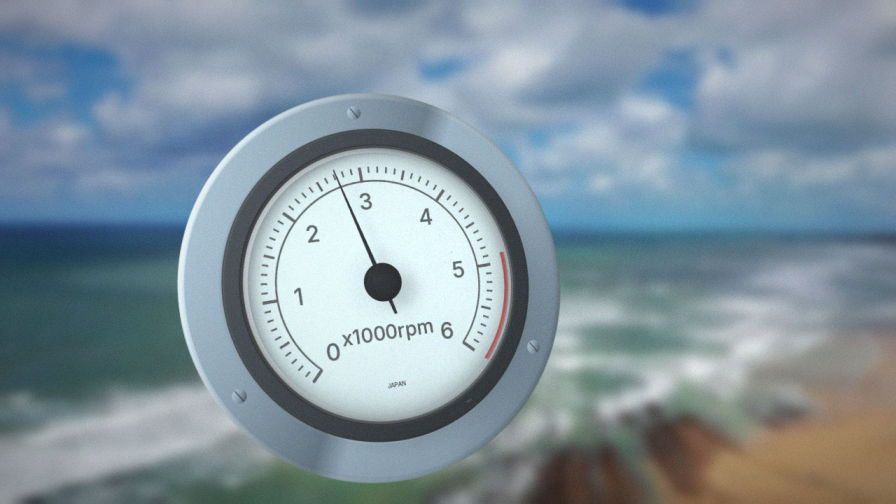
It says 2700 rpm
